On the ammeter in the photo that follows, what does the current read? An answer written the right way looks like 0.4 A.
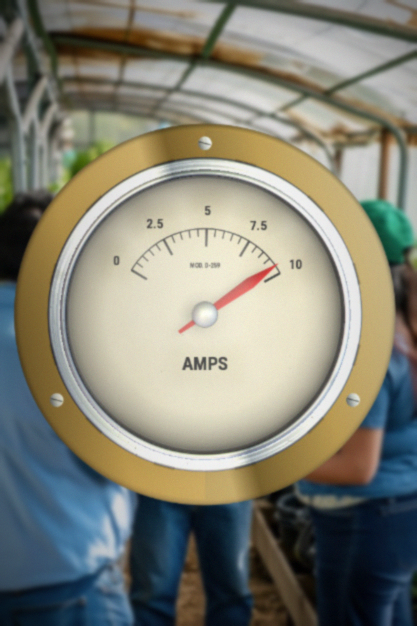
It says 9.5 A
